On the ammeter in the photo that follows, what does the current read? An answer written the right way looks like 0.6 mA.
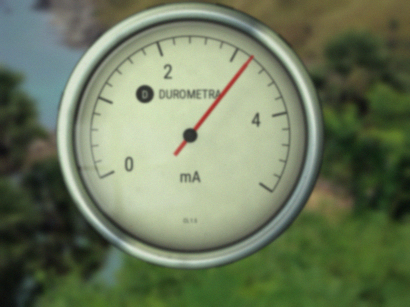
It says 3.2 mA
